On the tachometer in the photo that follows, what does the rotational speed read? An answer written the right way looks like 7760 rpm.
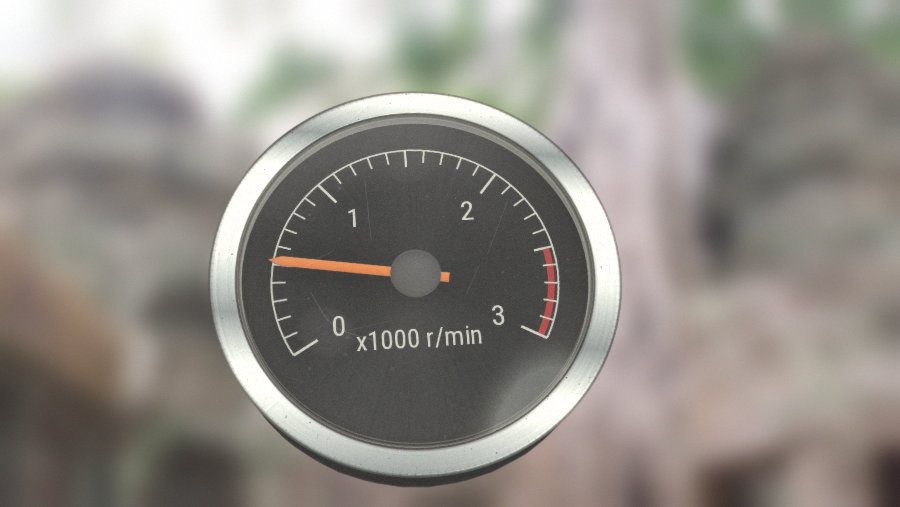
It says 500 rpm
